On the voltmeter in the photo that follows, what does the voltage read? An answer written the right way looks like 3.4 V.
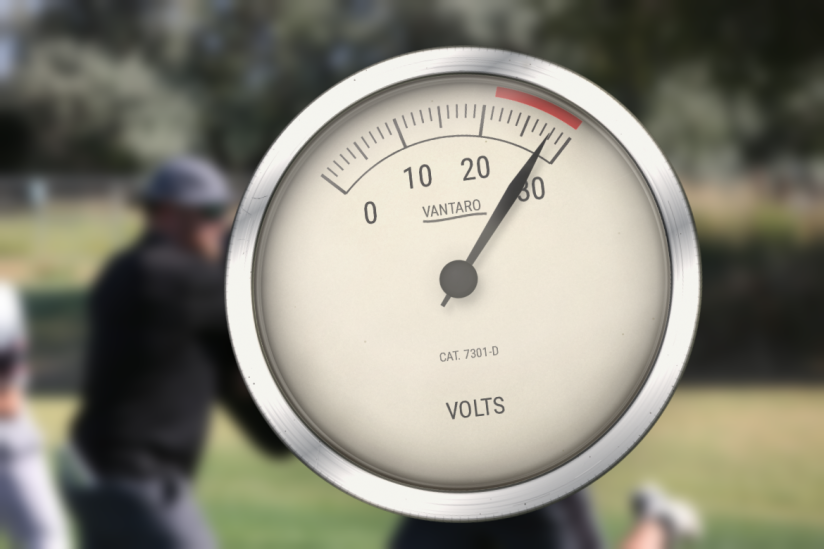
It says 28 V
